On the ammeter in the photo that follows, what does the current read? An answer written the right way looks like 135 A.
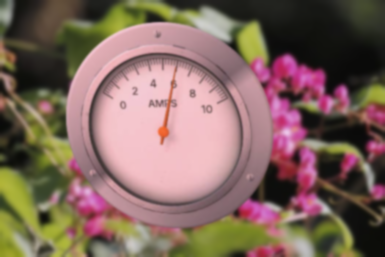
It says 6 A
